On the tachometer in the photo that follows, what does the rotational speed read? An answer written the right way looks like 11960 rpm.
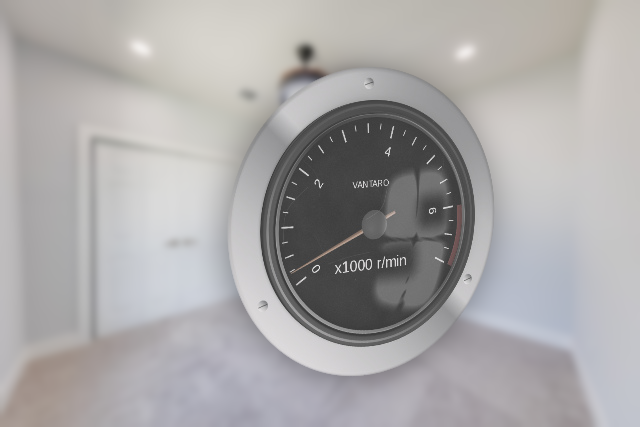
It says 250 rpm
